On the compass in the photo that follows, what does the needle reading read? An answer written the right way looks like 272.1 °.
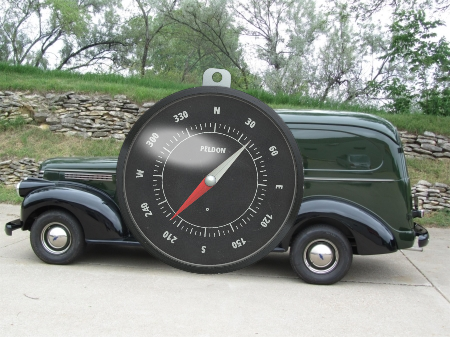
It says 220 °
